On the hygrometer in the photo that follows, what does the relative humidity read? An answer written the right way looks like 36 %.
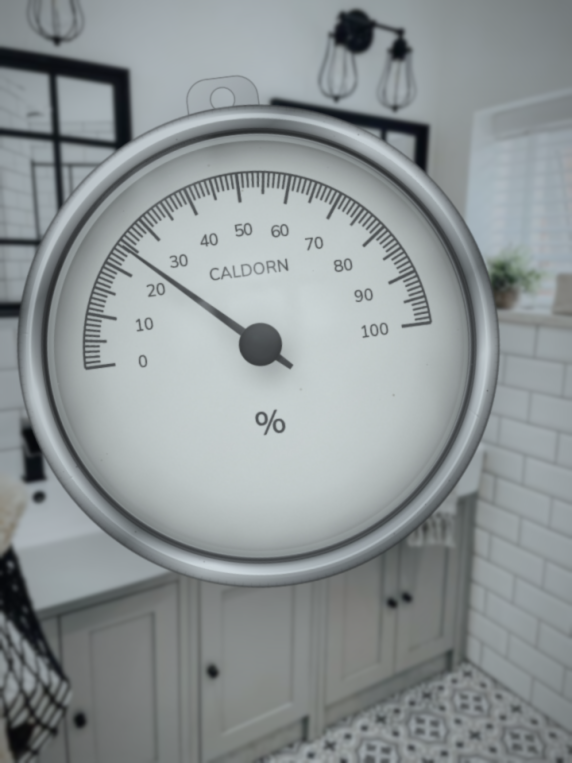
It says 24 %
